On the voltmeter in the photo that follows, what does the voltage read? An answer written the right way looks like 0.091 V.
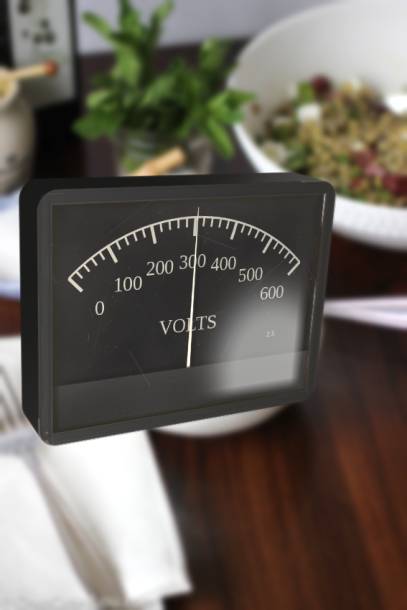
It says 300 V
